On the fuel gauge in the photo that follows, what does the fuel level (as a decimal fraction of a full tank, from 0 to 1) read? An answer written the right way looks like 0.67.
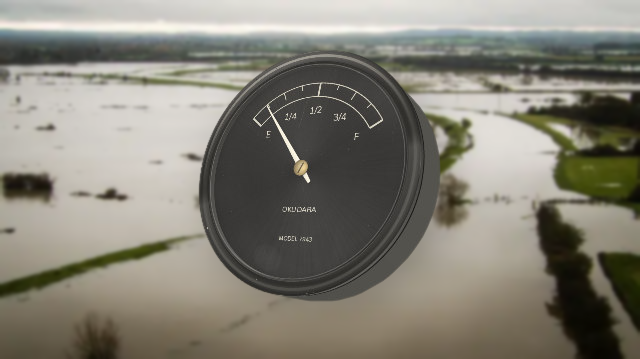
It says 0.125
